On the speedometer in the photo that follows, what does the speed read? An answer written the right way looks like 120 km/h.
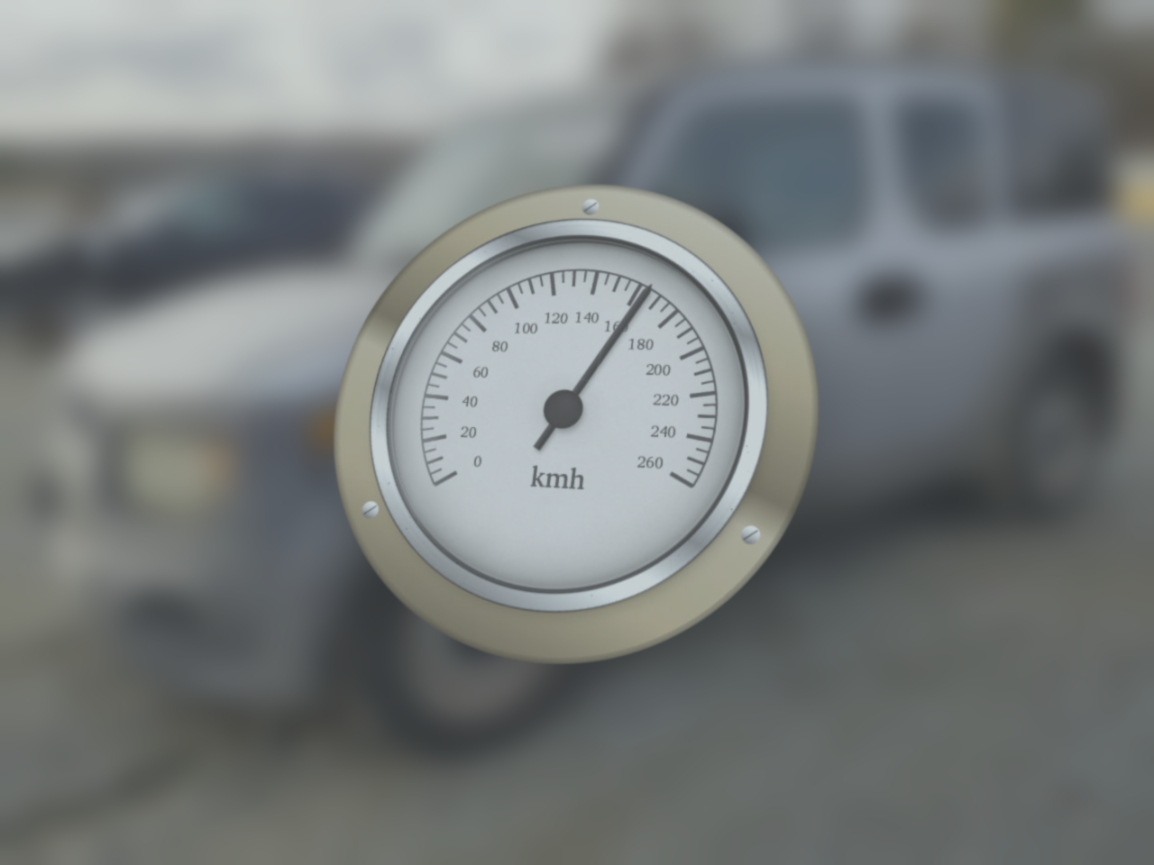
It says 165 km/h
